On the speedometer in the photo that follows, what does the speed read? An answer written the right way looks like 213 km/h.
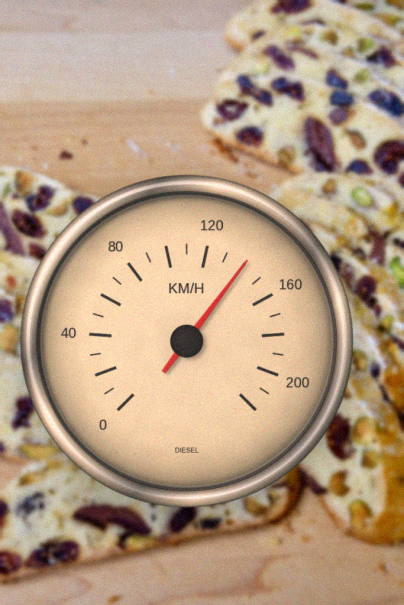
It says 140 km/h
